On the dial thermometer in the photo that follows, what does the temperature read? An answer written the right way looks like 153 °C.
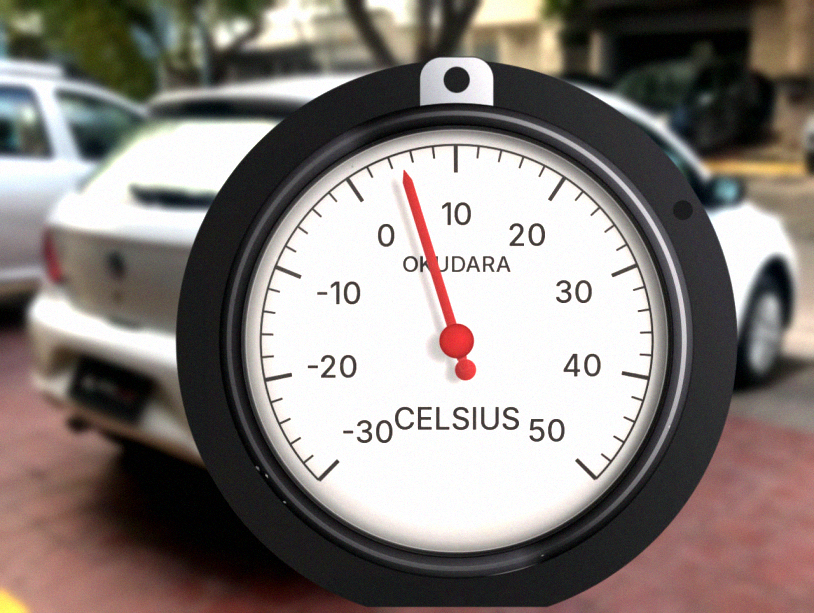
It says 5 °C
